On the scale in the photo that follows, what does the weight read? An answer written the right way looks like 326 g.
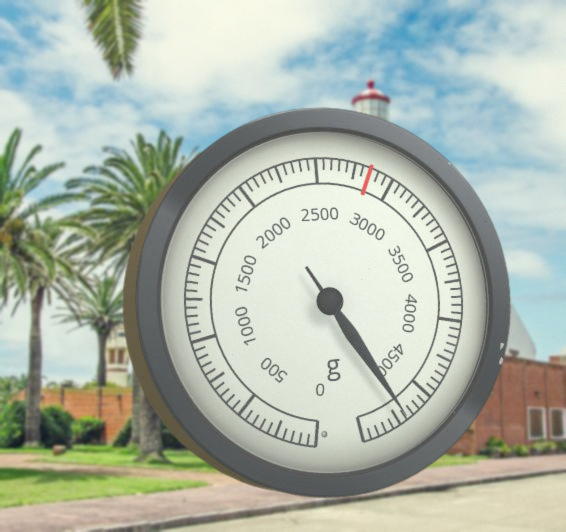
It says 4700 g
